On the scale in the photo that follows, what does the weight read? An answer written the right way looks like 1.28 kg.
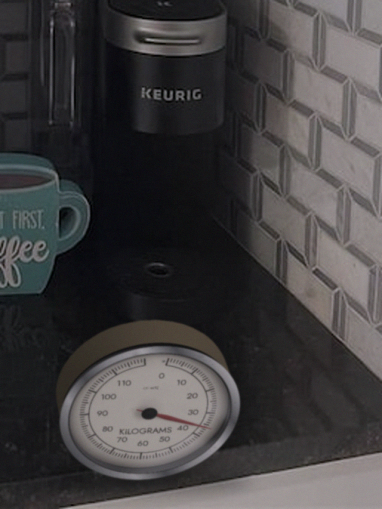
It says 35 kg
